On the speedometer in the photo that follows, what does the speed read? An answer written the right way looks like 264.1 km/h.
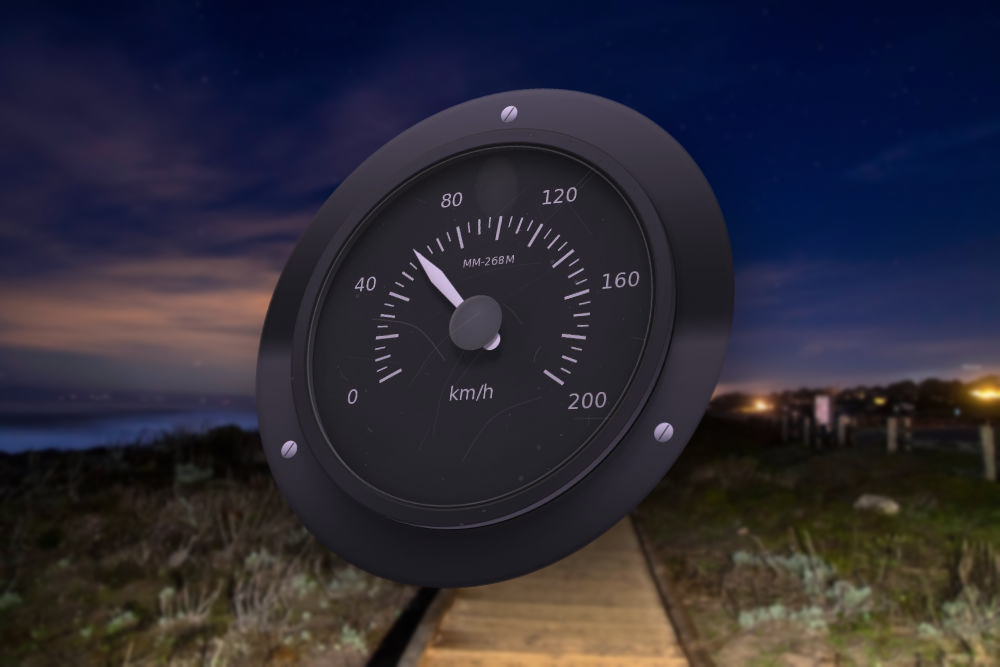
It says 60 km/h
